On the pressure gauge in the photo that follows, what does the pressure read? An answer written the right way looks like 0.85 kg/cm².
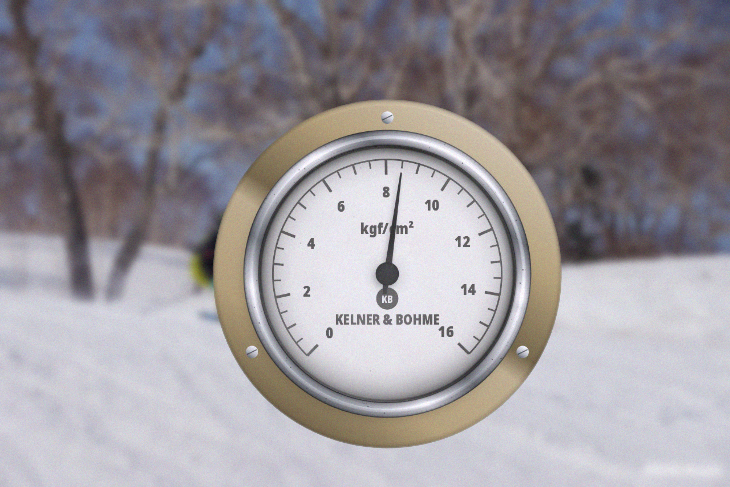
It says 8.5 kg/cm²
